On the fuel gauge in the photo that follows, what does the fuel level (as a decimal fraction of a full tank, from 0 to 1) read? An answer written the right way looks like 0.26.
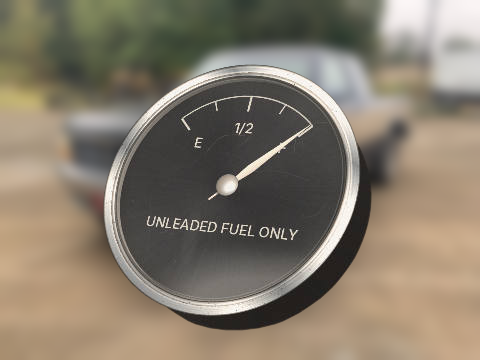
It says 1
